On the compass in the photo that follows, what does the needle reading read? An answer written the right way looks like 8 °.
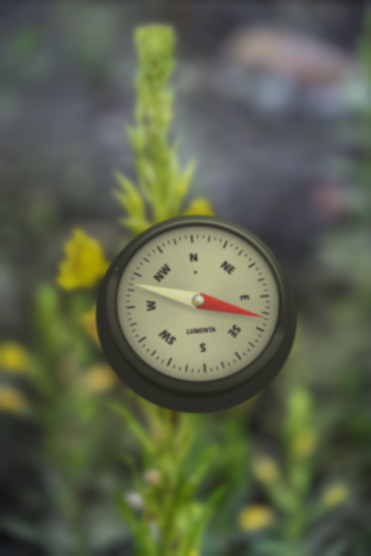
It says 110 °
